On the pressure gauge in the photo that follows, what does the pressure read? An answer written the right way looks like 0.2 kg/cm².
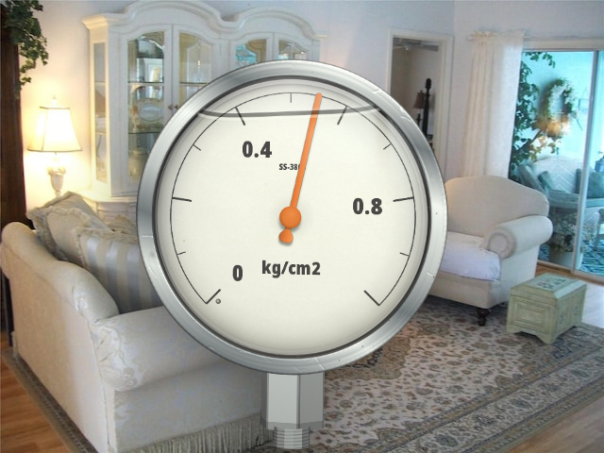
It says 0.55 kg/cm²
